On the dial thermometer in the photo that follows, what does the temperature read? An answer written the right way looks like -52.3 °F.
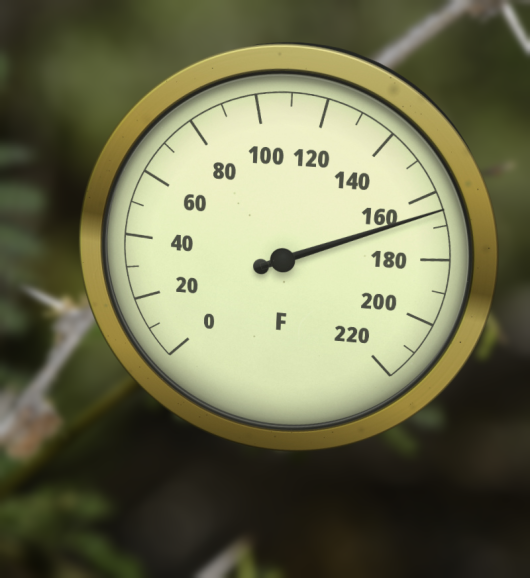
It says 165 °F
